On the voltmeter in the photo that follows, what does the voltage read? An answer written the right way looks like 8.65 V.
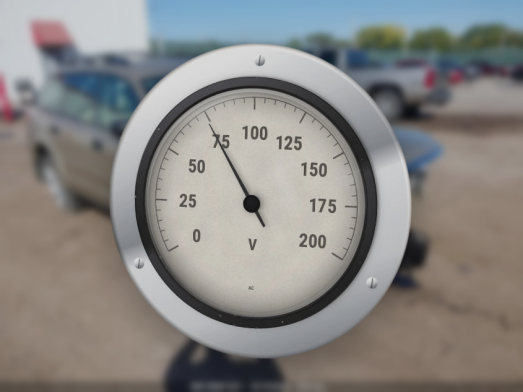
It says 75 V
